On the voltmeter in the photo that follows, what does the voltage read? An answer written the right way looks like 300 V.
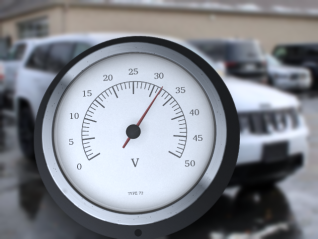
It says 32 V
